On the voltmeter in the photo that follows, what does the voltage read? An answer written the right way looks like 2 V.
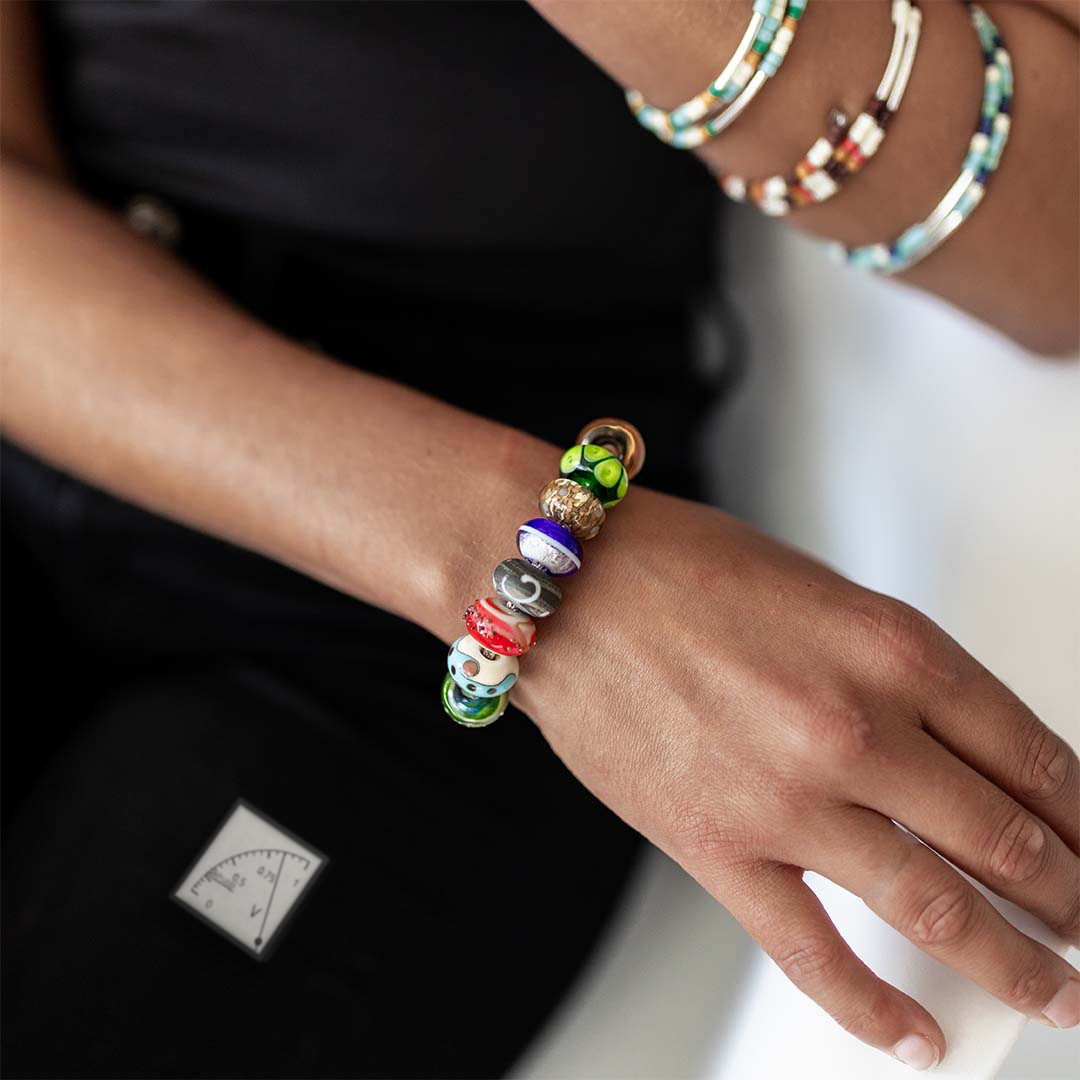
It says 0.85 V
